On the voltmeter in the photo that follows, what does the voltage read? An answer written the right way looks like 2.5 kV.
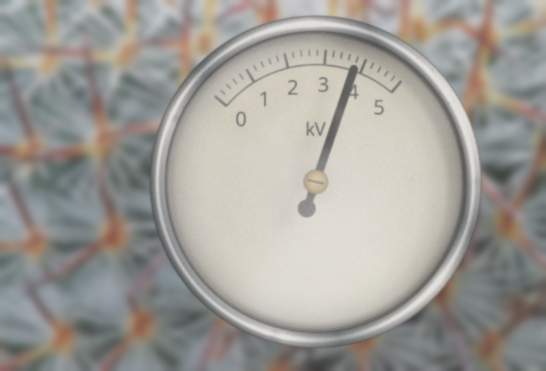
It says 3.8 kV
